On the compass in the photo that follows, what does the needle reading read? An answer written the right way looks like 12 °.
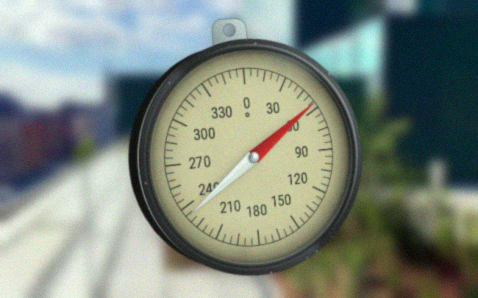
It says 55 °
